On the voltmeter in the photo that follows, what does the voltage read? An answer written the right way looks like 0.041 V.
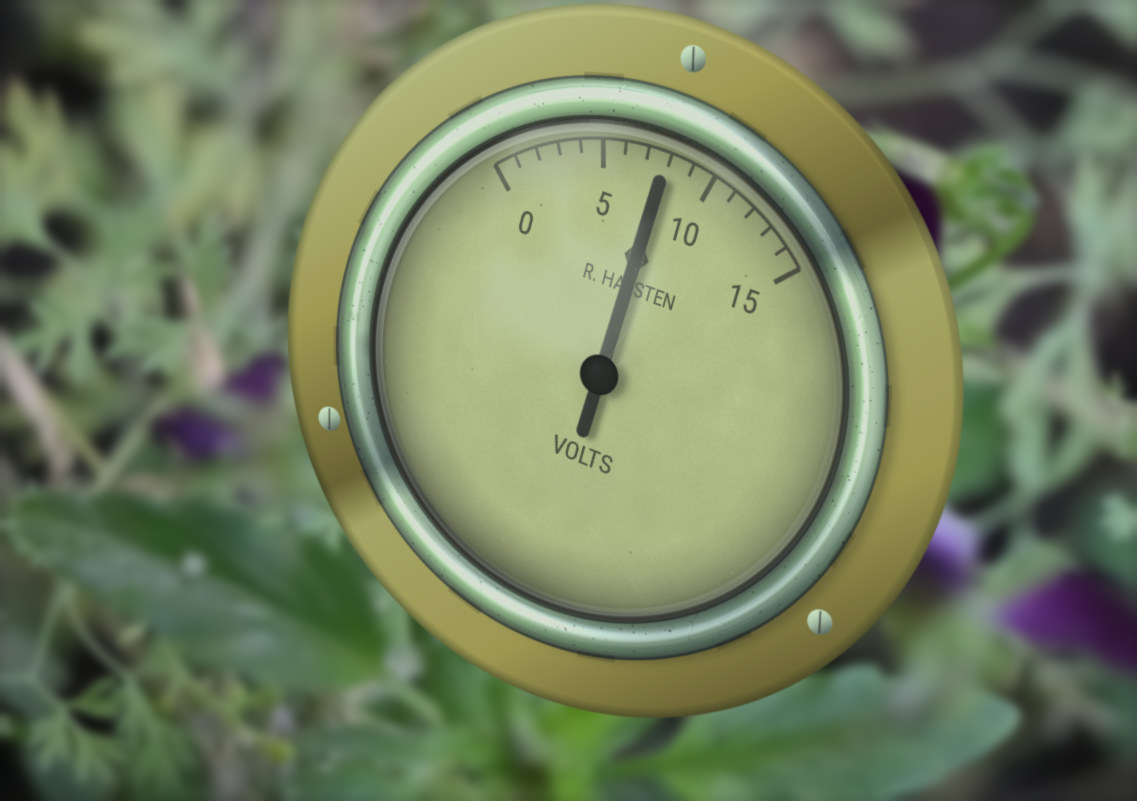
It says 8 V
